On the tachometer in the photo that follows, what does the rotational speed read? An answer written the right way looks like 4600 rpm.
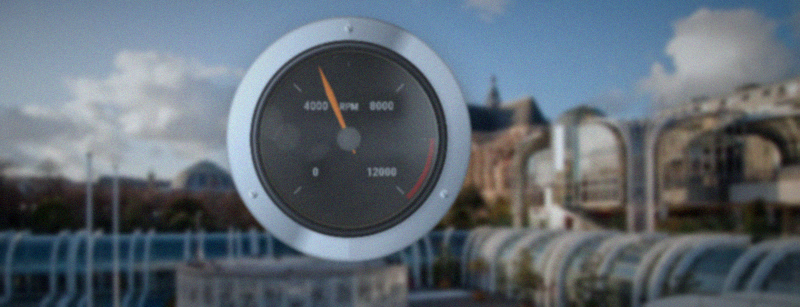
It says 5000 rpm
